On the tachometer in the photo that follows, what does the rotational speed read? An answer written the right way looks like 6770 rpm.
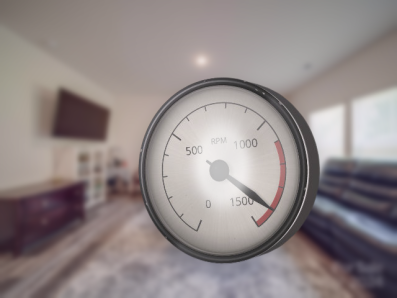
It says 1400 rpm
